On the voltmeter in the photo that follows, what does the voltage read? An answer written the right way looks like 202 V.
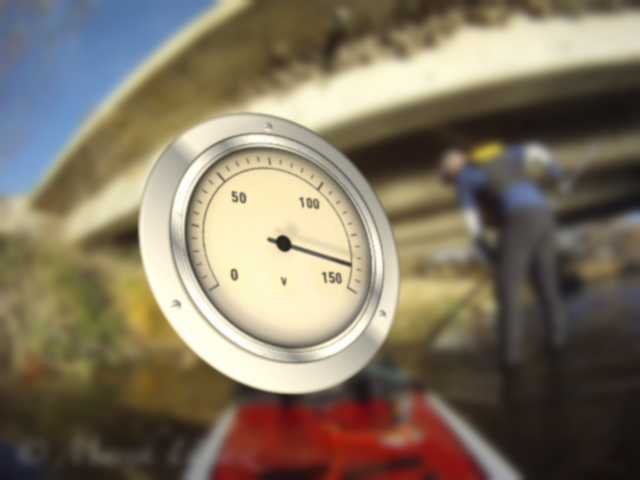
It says 140 V
